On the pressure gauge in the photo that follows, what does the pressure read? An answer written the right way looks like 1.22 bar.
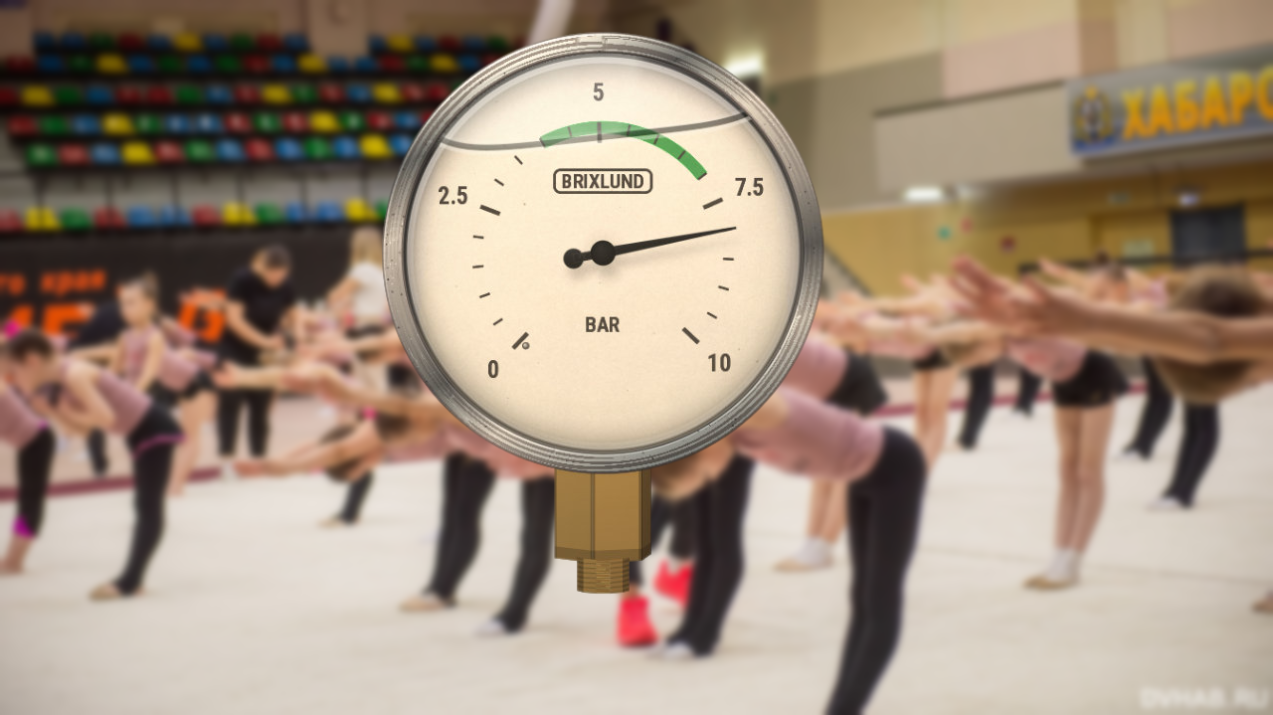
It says 8 bar
